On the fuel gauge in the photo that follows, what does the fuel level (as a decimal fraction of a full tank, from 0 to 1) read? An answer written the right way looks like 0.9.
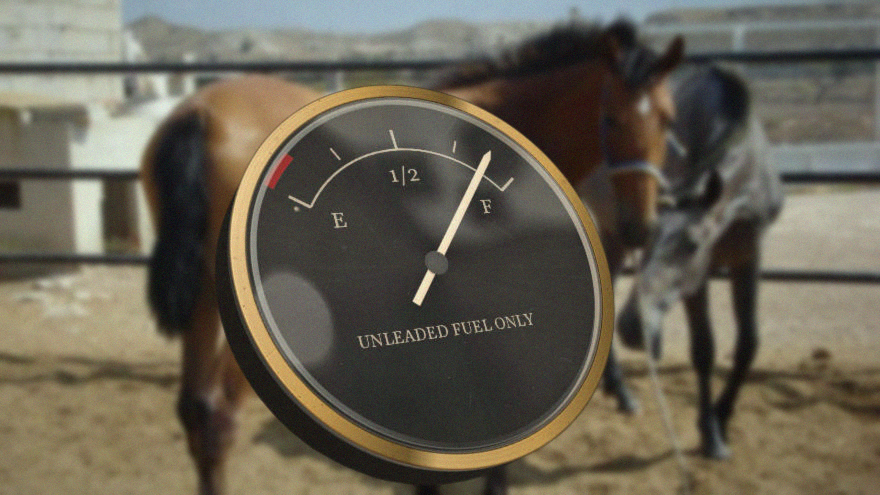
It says 0.875
